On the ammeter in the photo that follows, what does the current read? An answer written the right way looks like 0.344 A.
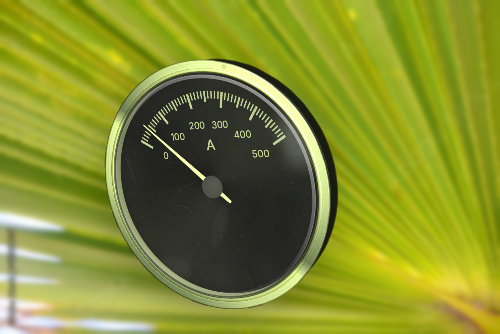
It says 50 A
